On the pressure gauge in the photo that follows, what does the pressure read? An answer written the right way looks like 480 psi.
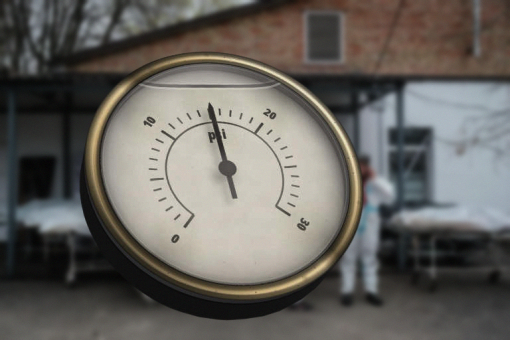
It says 15 psi
